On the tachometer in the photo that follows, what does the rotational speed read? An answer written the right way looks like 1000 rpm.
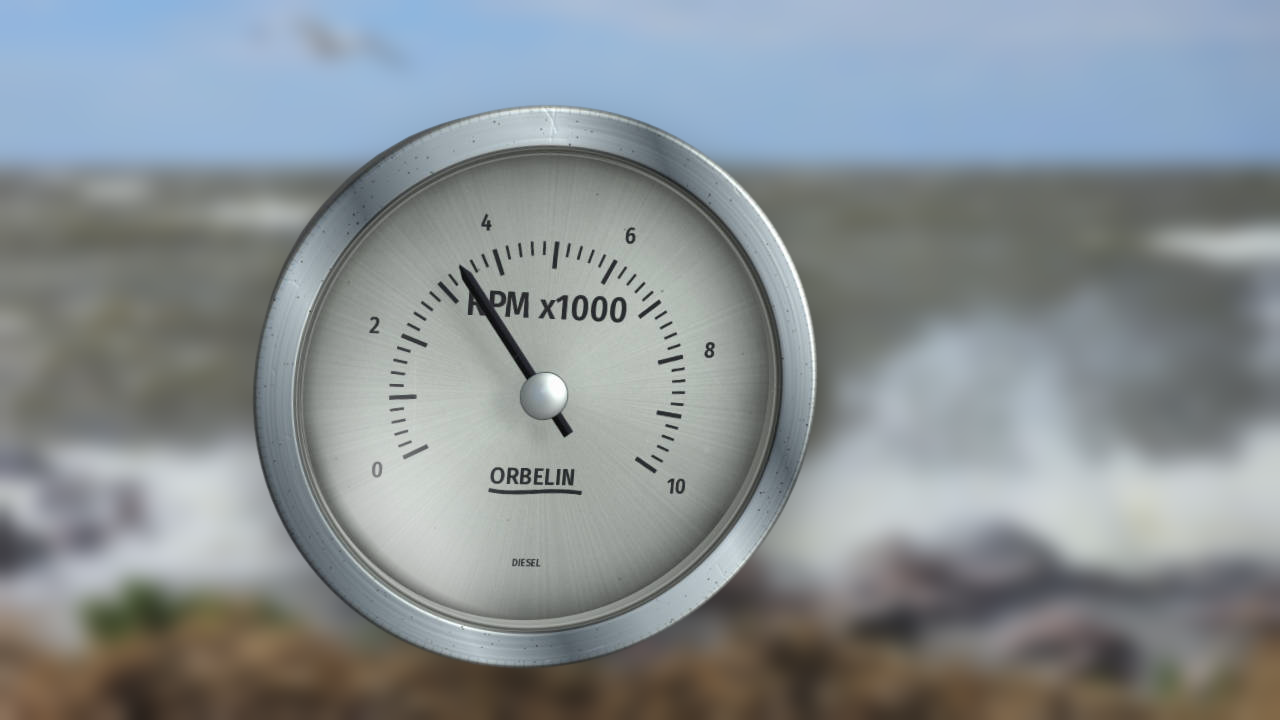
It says 3400 rpm
